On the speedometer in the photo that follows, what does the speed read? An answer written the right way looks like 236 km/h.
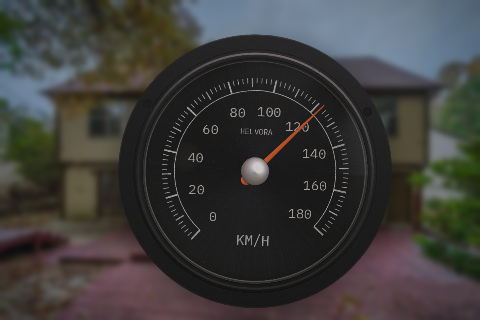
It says 122 km/h
